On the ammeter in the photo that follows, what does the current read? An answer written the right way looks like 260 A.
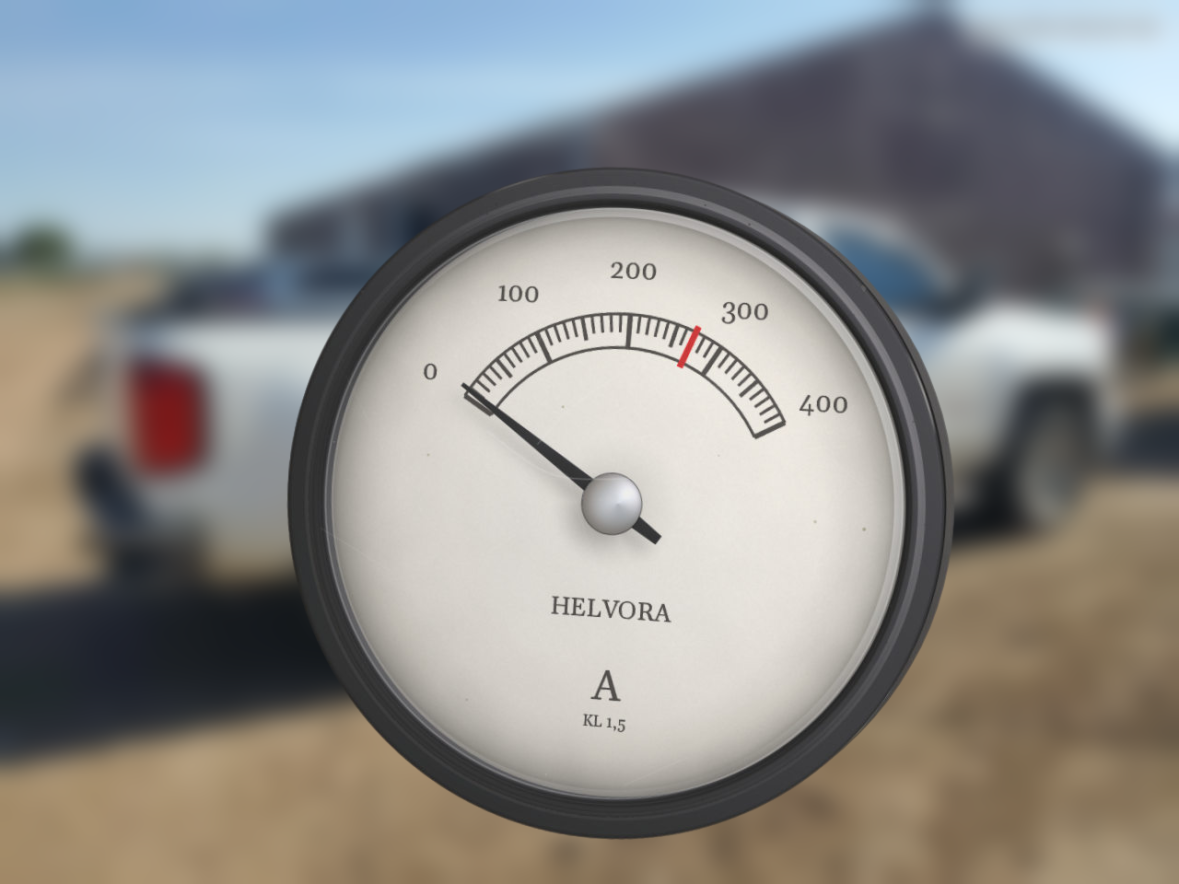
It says 10 A
